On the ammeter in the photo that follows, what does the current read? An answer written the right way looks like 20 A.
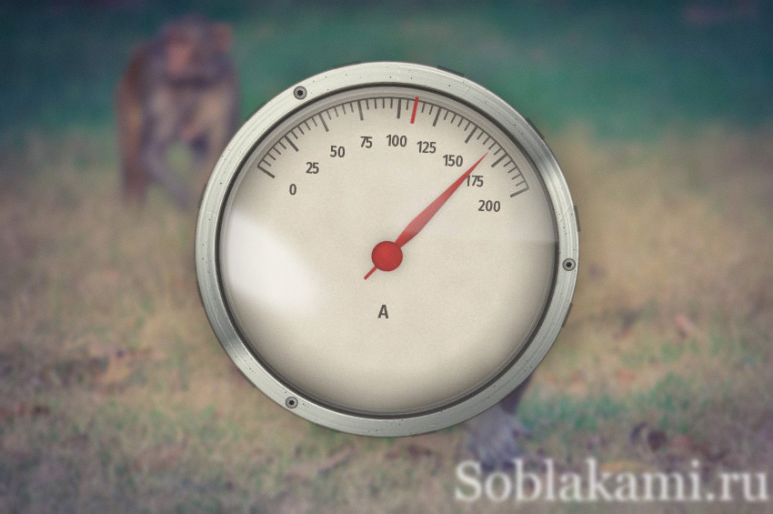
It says 165 A
